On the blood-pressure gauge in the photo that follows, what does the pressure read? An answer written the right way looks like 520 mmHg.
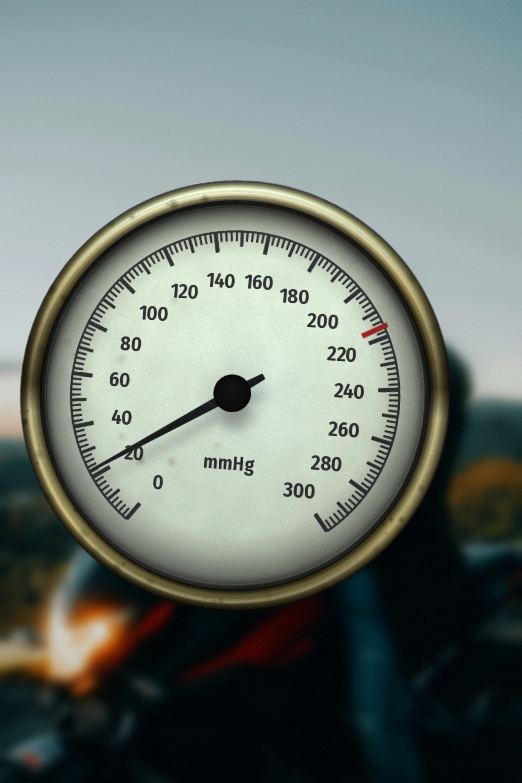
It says 22 mmHg
